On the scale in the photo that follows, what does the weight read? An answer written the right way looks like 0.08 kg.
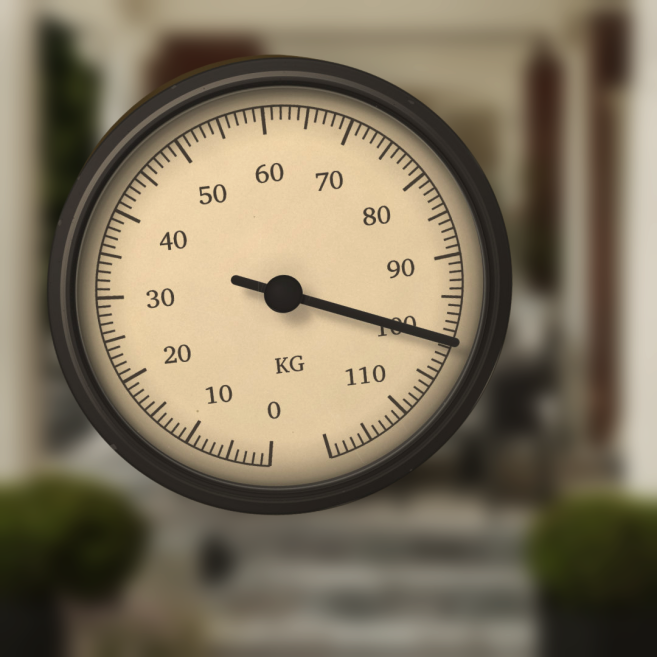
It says 100 kg
